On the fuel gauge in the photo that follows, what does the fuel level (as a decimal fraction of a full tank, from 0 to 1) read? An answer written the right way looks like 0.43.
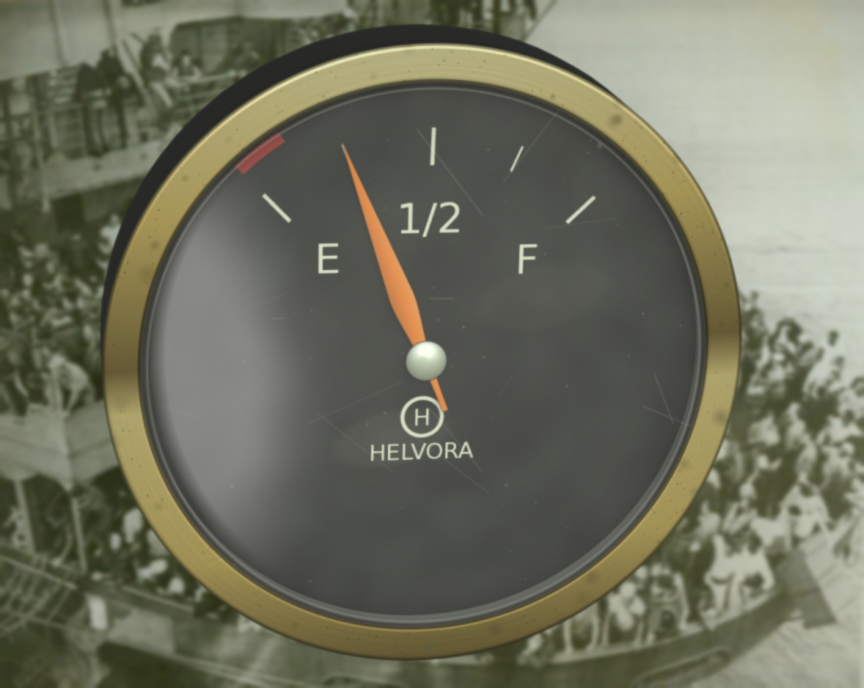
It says 0.25
